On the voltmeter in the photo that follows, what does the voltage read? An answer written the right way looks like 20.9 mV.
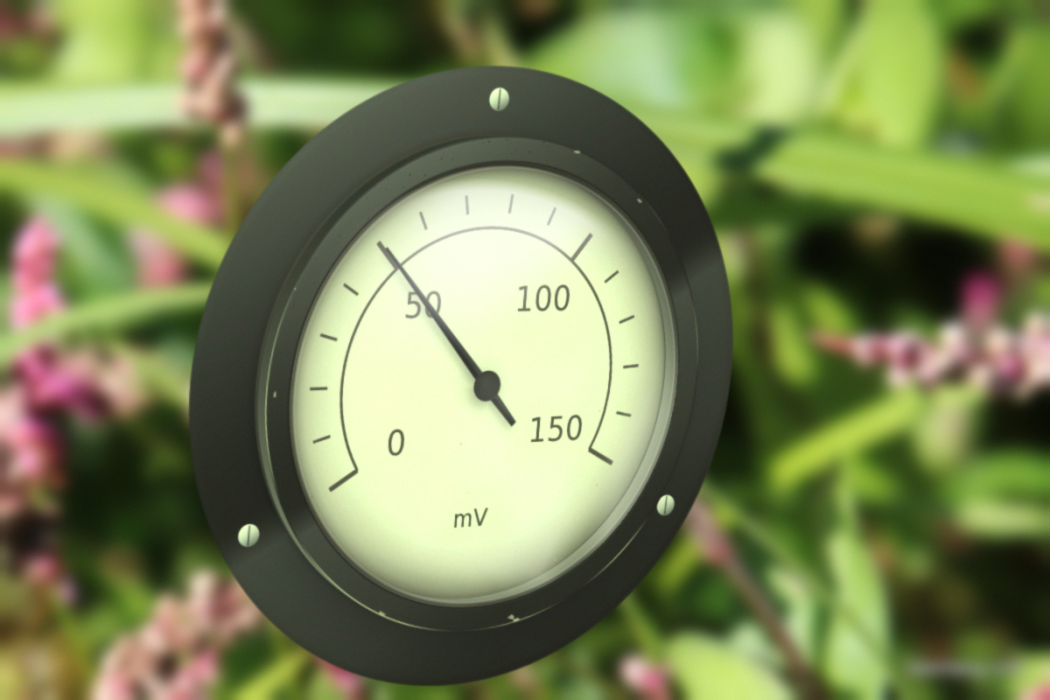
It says 50 mV
